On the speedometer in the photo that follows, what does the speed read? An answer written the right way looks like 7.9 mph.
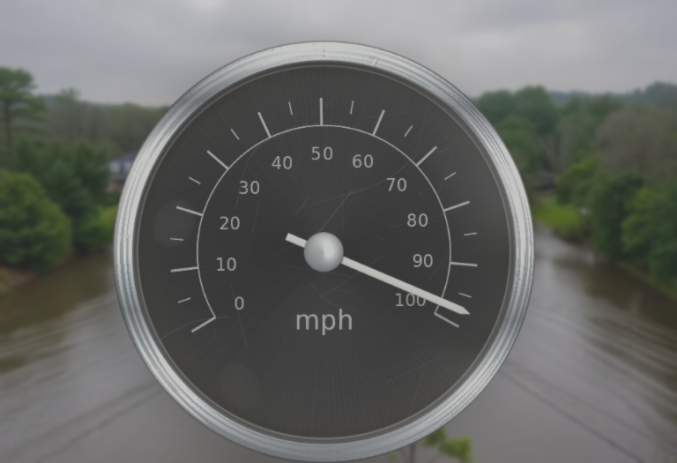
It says 97.5 mph
